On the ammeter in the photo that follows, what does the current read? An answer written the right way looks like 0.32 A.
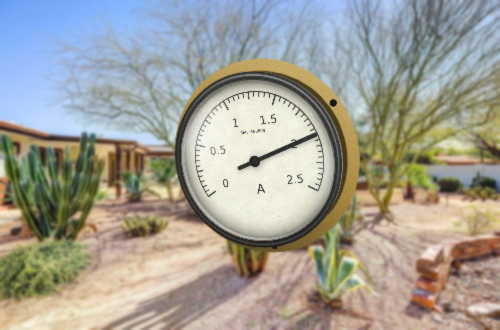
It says 2 A
